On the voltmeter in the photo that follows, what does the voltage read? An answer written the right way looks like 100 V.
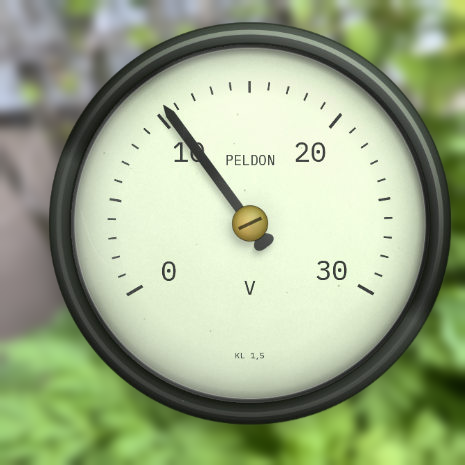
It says 10.5 V
